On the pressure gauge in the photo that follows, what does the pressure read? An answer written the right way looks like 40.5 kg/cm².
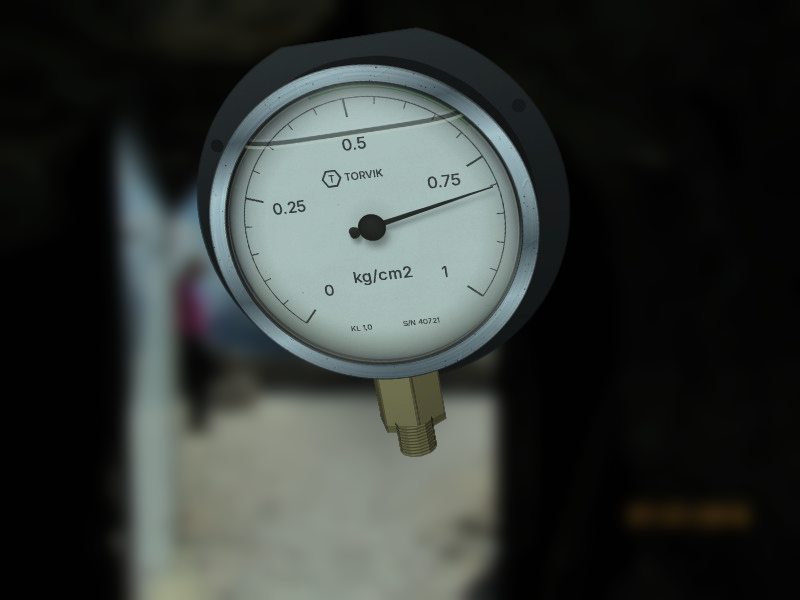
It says 0.8 kg/cm²
